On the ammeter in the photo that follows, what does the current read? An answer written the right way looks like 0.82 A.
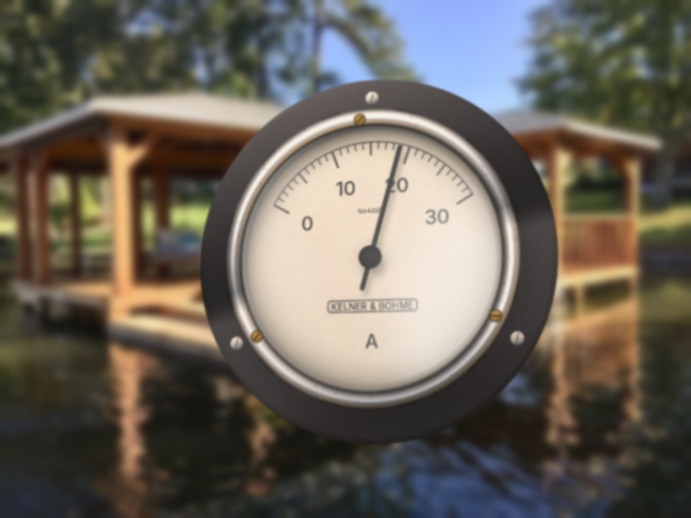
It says 19 A
